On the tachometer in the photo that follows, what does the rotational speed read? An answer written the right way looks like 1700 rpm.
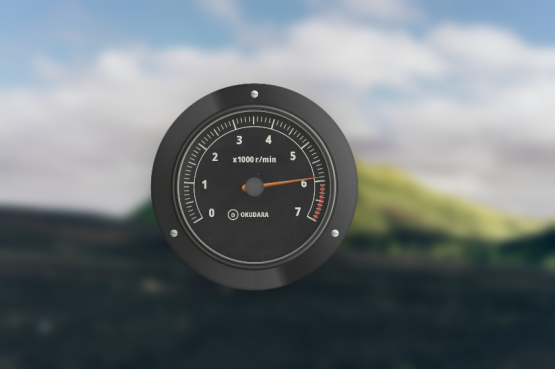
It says 5900 rpm
